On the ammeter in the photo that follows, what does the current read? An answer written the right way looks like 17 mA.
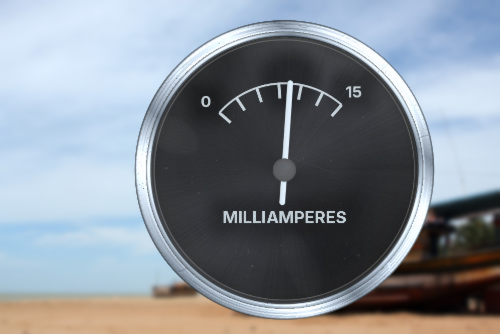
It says 8.75 mA
